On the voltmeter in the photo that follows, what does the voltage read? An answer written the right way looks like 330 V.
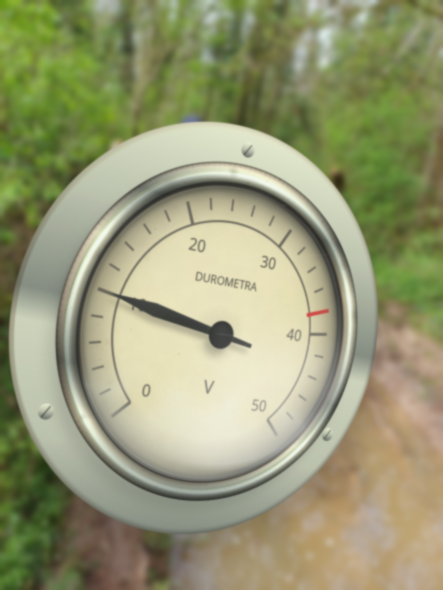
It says 10 V
